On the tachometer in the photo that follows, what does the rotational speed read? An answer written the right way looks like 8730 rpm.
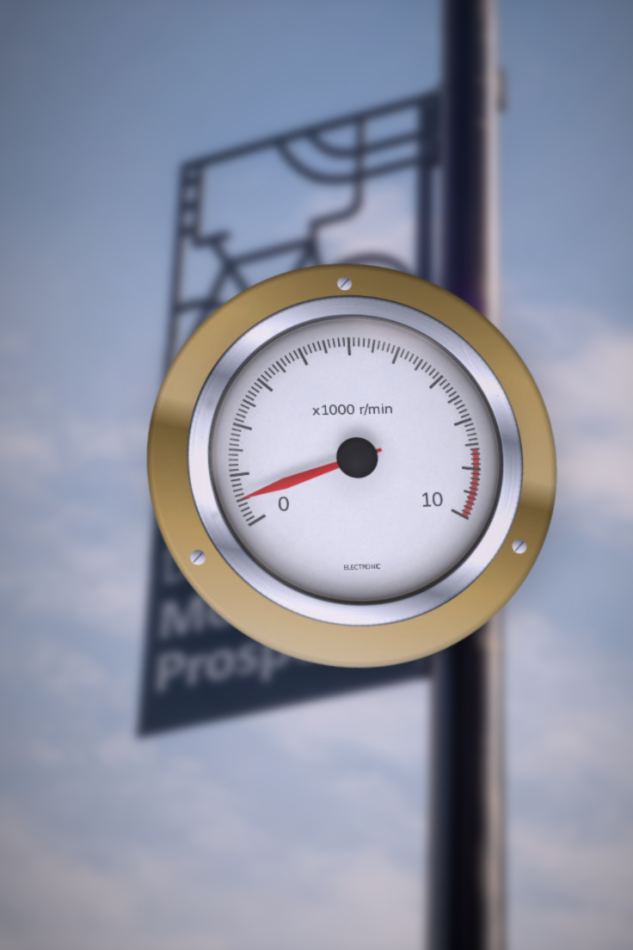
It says 500 rpm
